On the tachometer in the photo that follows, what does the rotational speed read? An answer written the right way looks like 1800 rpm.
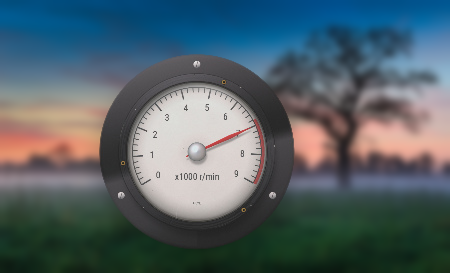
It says 7000 rpm
